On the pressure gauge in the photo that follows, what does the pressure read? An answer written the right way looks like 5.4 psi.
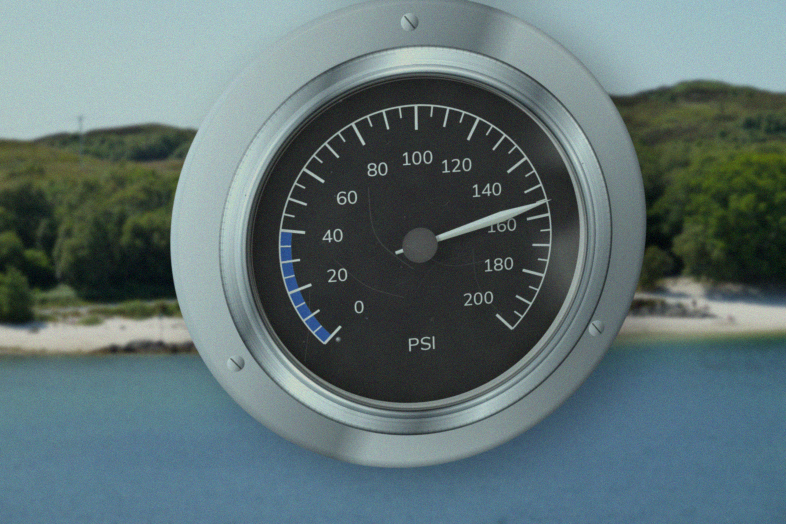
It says 155 psi
